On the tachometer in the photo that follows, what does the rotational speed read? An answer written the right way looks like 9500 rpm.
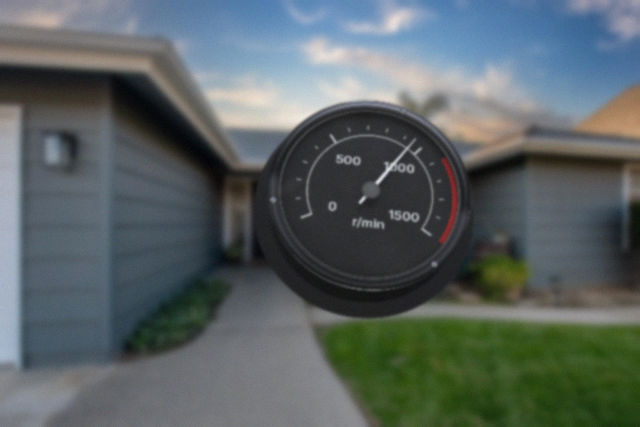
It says 950 rpm
